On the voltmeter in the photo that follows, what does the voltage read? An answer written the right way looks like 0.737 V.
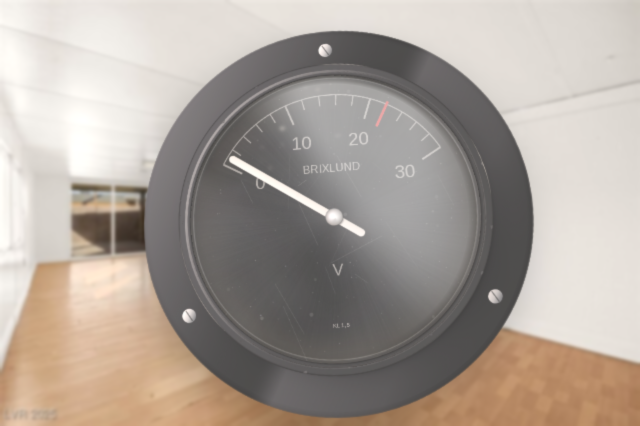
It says 1 V
